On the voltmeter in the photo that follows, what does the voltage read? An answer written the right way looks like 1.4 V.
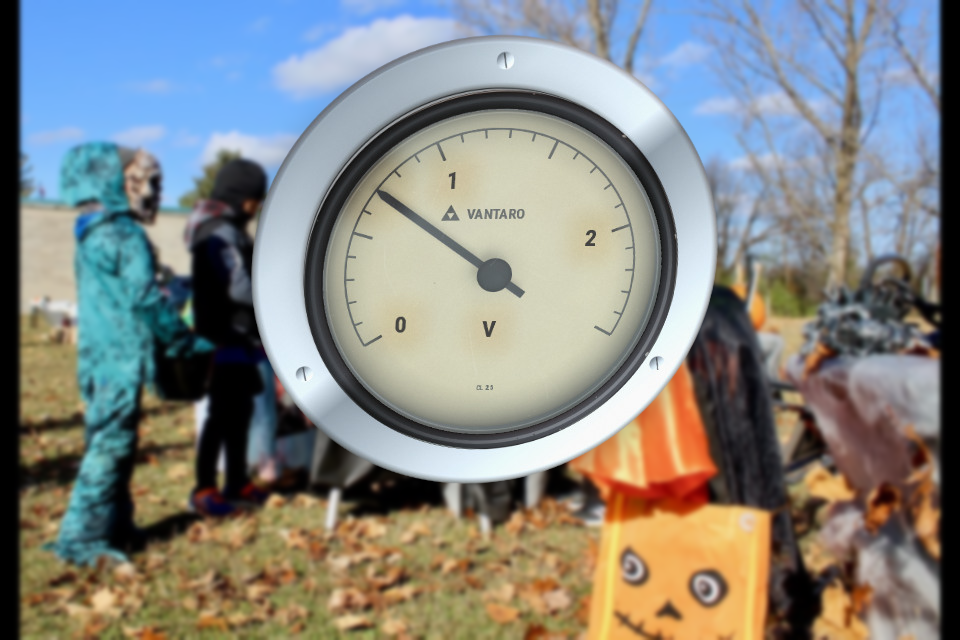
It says 0.7 V
